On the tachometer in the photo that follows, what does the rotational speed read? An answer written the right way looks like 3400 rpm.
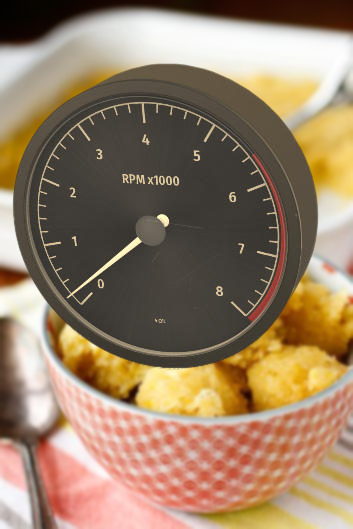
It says 200 rpm
